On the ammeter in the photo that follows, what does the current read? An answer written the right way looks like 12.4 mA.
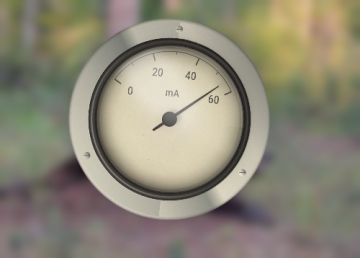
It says 55 mA
